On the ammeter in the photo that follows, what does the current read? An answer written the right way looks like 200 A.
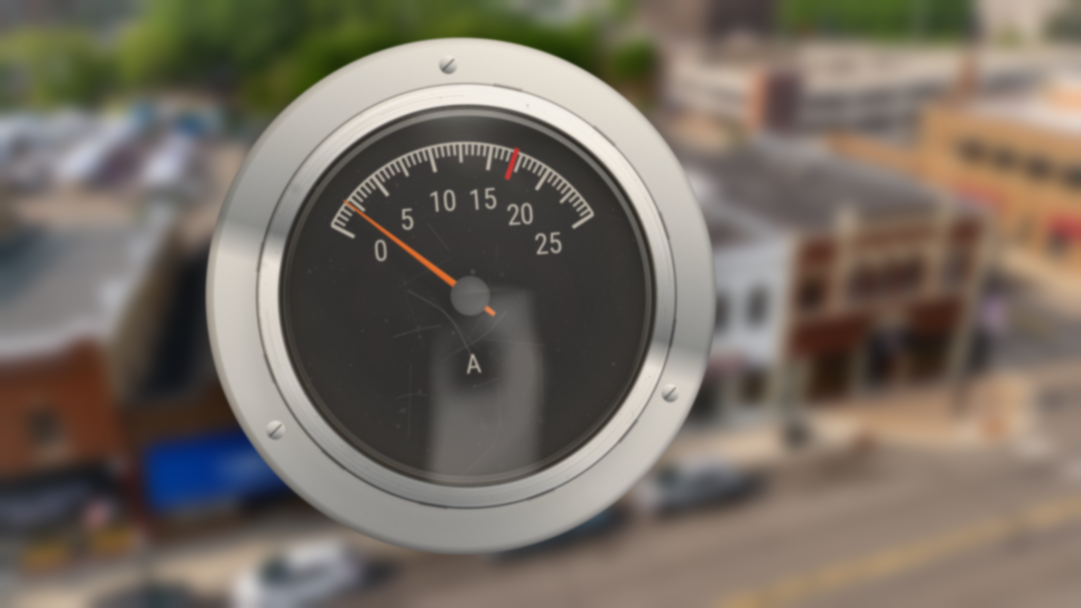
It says 2 A
